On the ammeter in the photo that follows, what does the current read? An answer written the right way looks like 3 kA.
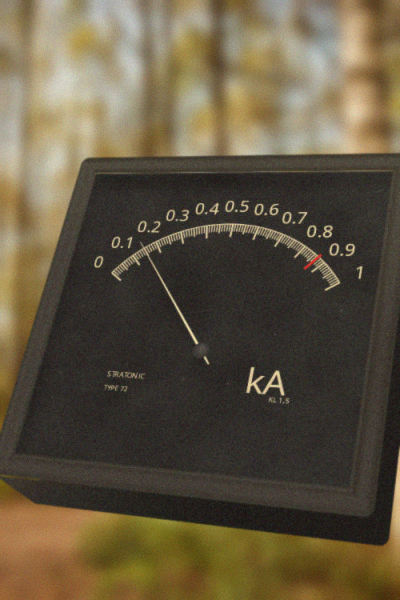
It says 0.15 kA
